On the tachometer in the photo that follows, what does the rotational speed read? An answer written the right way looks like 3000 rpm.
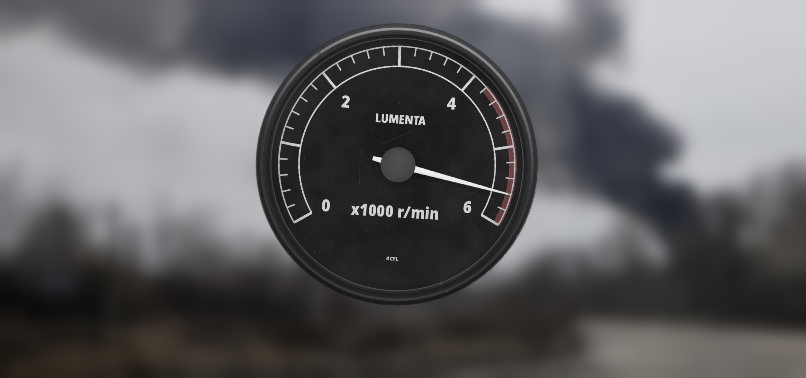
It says 5600 rpm
